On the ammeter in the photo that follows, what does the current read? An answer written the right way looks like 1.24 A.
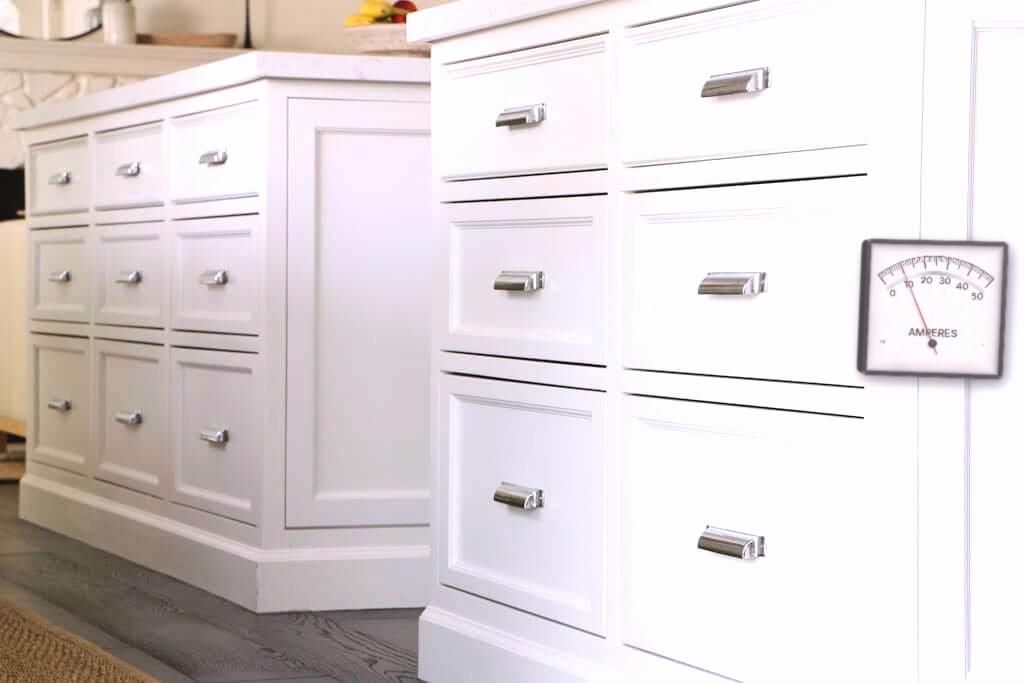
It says 10 A
